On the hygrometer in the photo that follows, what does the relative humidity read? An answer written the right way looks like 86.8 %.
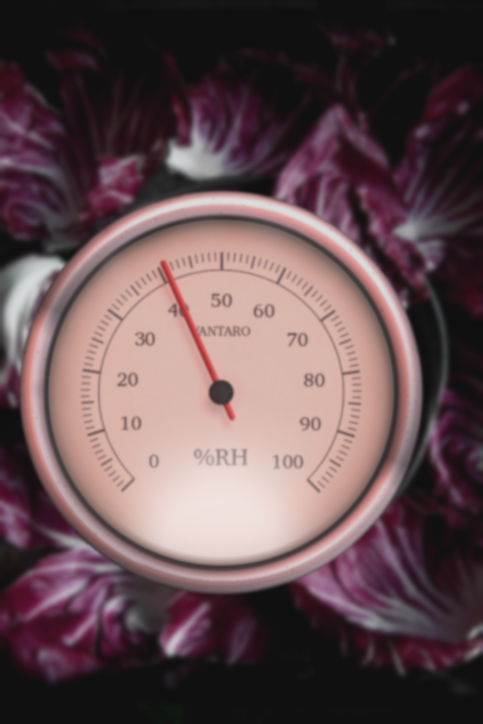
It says 41 %
